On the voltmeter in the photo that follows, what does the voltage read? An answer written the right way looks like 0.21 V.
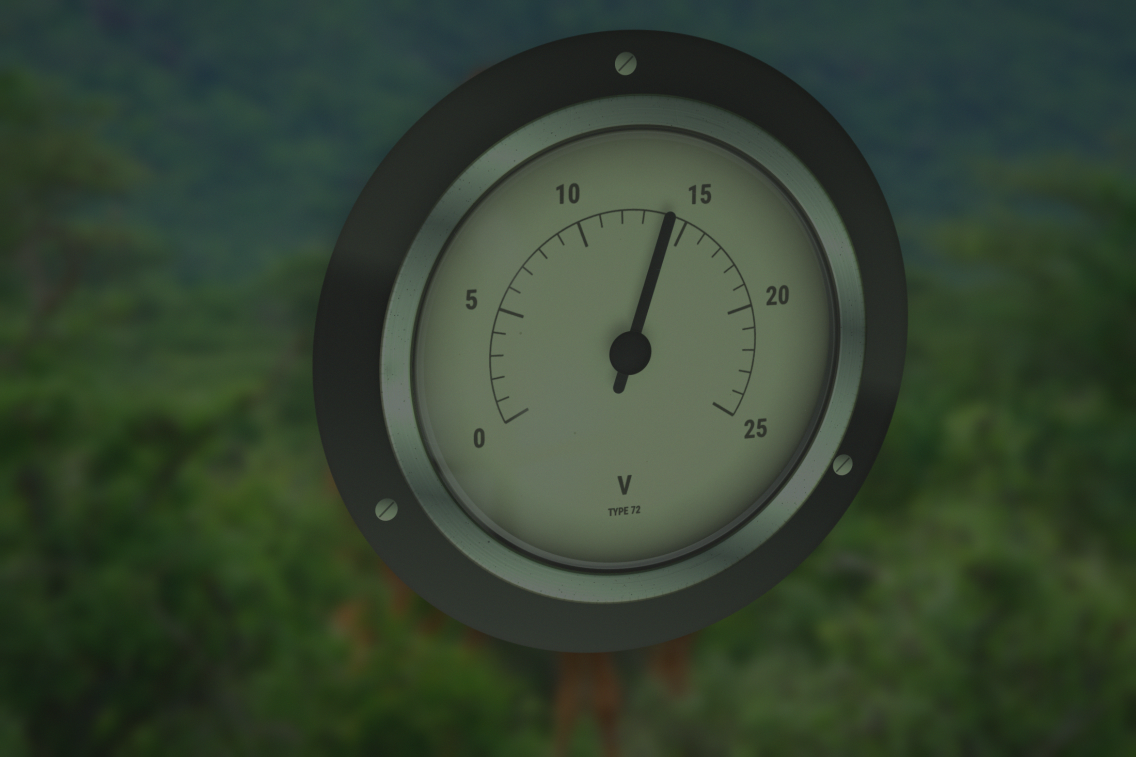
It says 14 V
